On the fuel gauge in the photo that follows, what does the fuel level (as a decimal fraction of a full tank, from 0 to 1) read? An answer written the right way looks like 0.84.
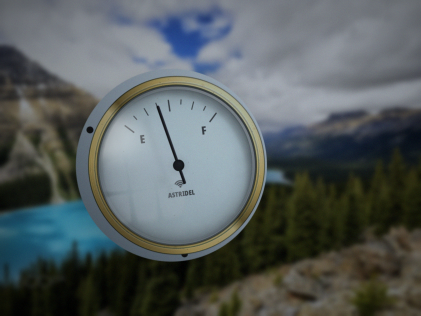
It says 0.375
